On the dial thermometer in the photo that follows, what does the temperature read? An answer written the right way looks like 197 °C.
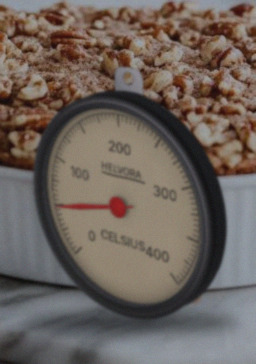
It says 50 °C
